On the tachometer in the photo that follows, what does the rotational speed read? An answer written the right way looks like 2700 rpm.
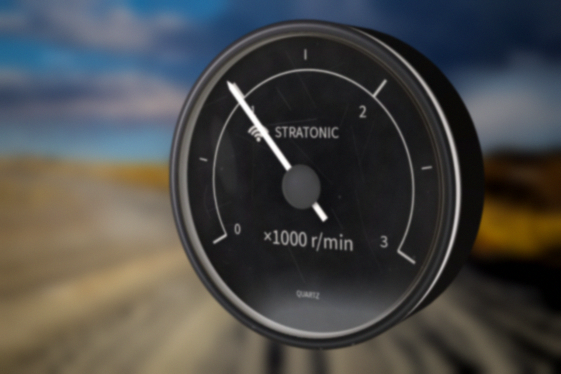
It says 1000 rpm
